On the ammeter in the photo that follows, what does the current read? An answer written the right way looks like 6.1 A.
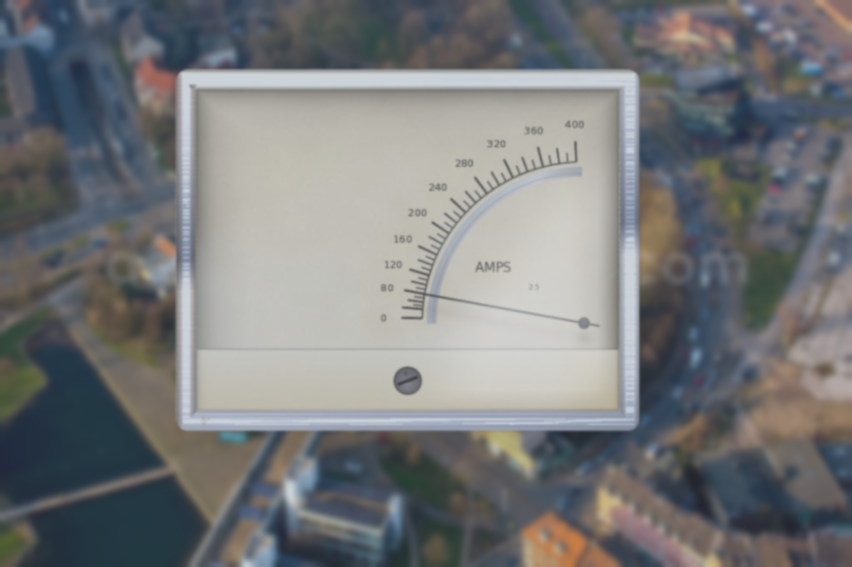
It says 80 A
